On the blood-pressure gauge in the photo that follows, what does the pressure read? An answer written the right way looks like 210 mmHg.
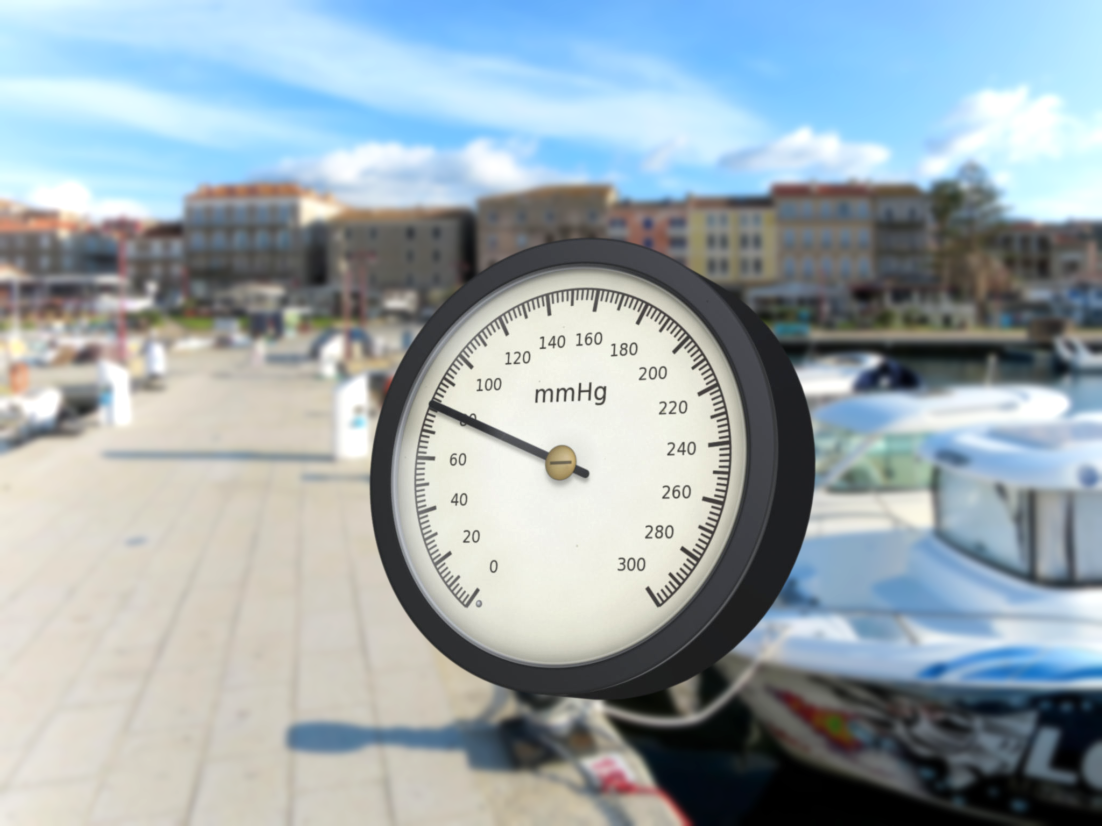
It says 80 mmHg
